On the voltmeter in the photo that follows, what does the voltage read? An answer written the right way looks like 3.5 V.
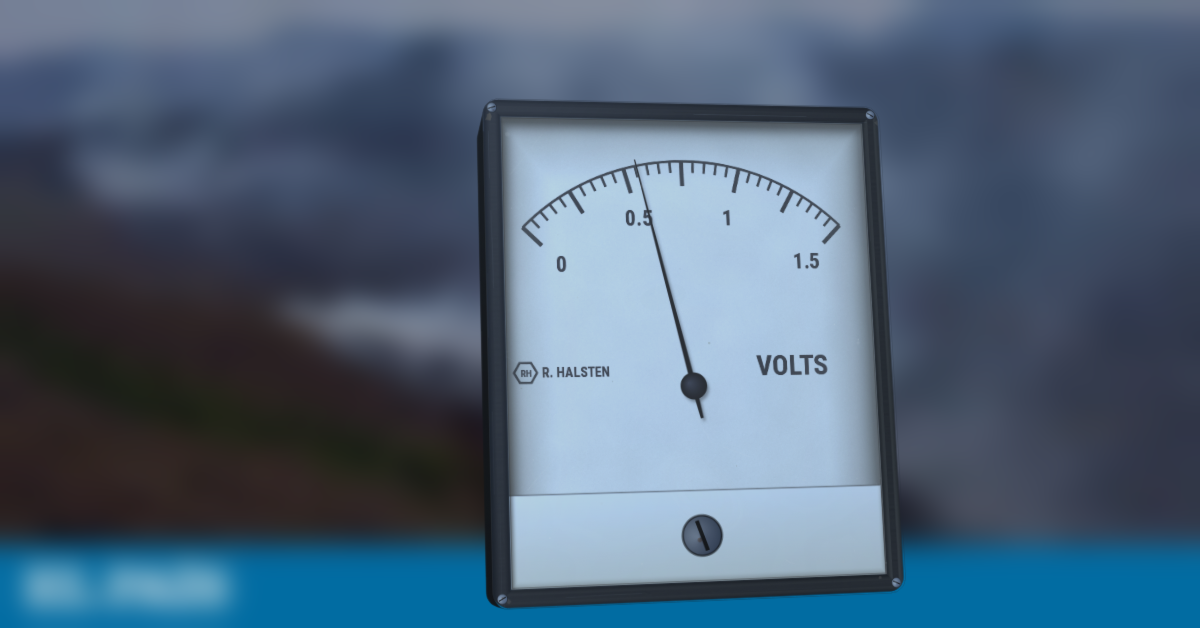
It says 0.55 V
